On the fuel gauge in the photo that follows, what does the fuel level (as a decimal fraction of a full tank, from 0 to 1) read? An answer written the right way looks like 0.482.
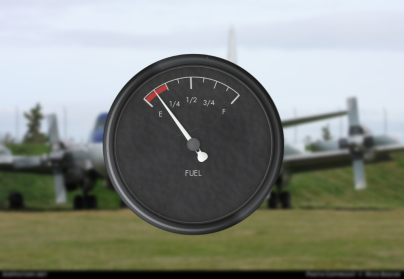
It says 0.125
